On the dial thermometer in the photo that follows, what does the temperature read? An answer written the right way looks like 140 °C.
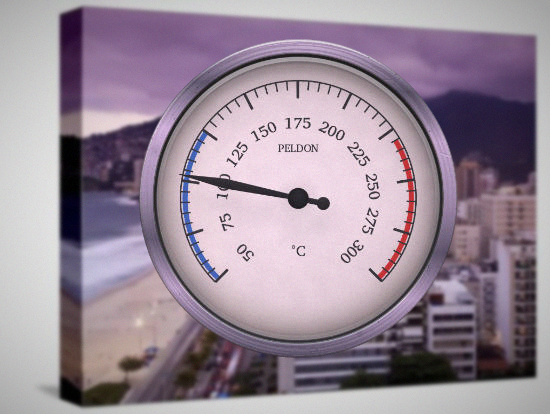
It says 102.5 °C
